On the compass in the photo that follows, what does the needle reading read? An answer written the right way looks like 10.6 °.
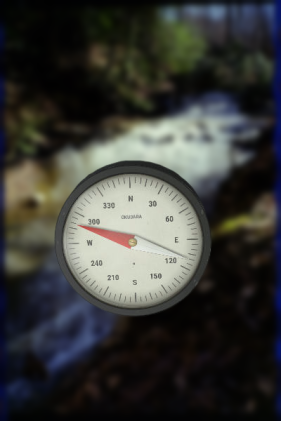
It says 290 °
